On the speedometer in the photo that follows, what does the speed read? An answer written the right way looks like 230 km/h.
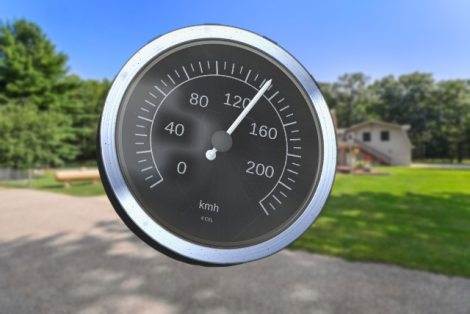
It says 132.5 km/h
